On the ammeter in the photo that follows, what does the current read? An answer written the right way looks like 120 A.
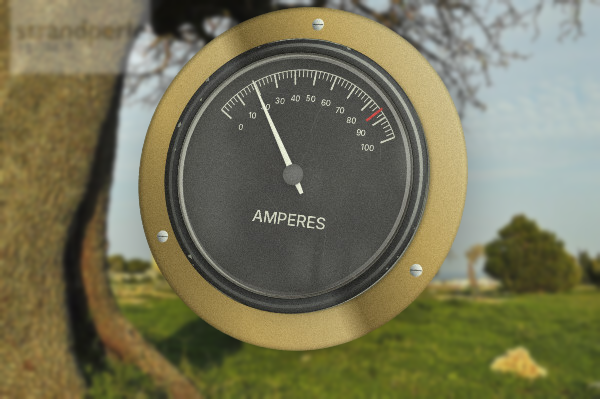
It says 20 A
